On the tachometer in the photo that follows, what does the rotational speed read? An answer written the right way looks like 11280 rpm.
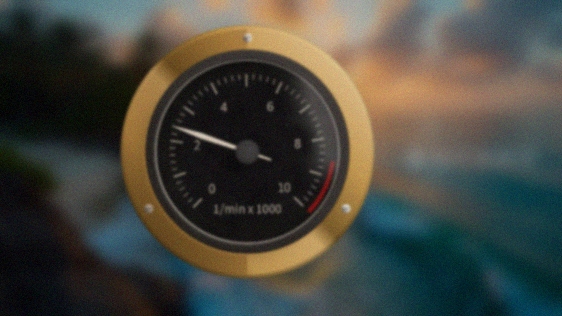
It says 2400 rpm
